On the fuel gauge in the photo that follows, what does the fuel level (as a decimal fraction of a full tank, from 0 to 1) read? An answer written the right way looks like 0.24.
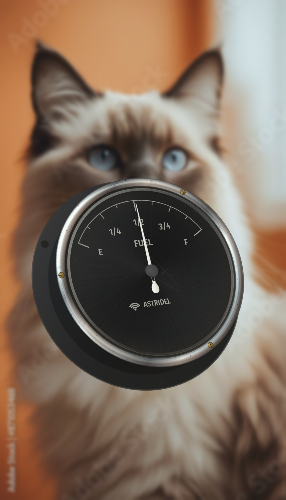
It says 0.5
